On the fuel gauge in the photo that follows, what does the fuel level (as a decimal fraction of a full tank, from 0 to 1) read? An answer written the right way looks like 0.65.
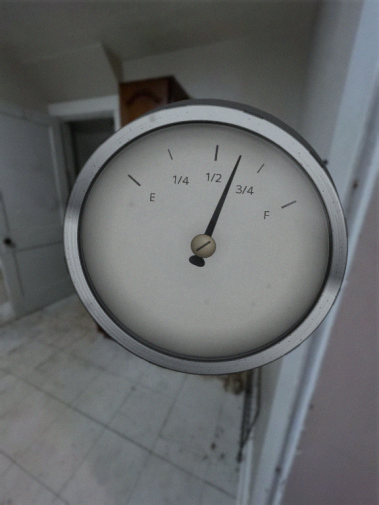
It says 0.625
